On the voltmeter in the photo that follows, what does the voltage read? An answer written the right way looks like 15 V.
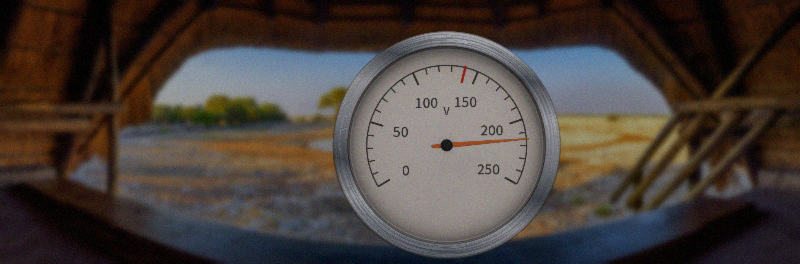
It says 215 V
